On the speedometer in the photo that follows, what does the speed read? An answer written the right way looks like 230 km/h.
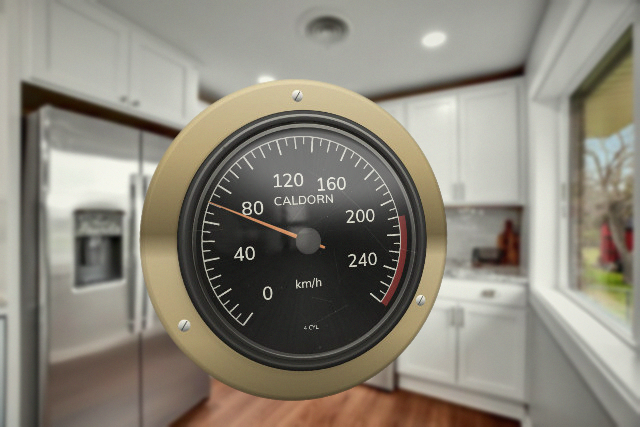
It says 70 km/h
